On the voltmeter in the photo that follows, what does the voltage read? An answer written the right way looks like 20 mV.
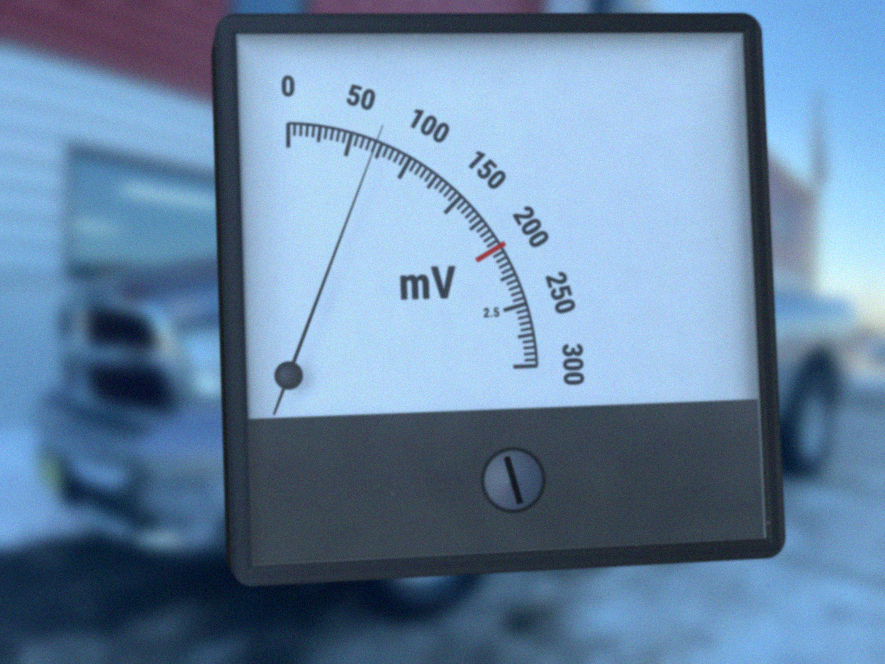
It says 70 mV
